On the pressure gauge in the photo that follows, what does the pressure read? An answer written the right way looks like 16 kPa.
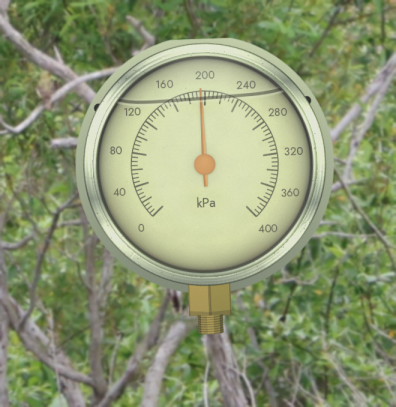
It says 195 kPa
